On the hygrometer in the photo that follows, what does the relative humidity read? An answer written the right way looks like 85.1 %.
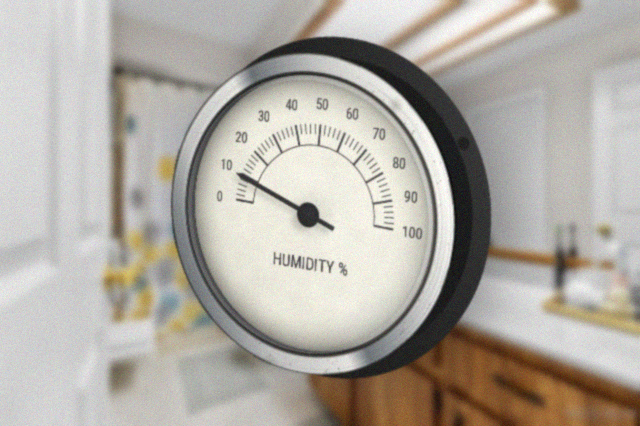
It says 10 %
